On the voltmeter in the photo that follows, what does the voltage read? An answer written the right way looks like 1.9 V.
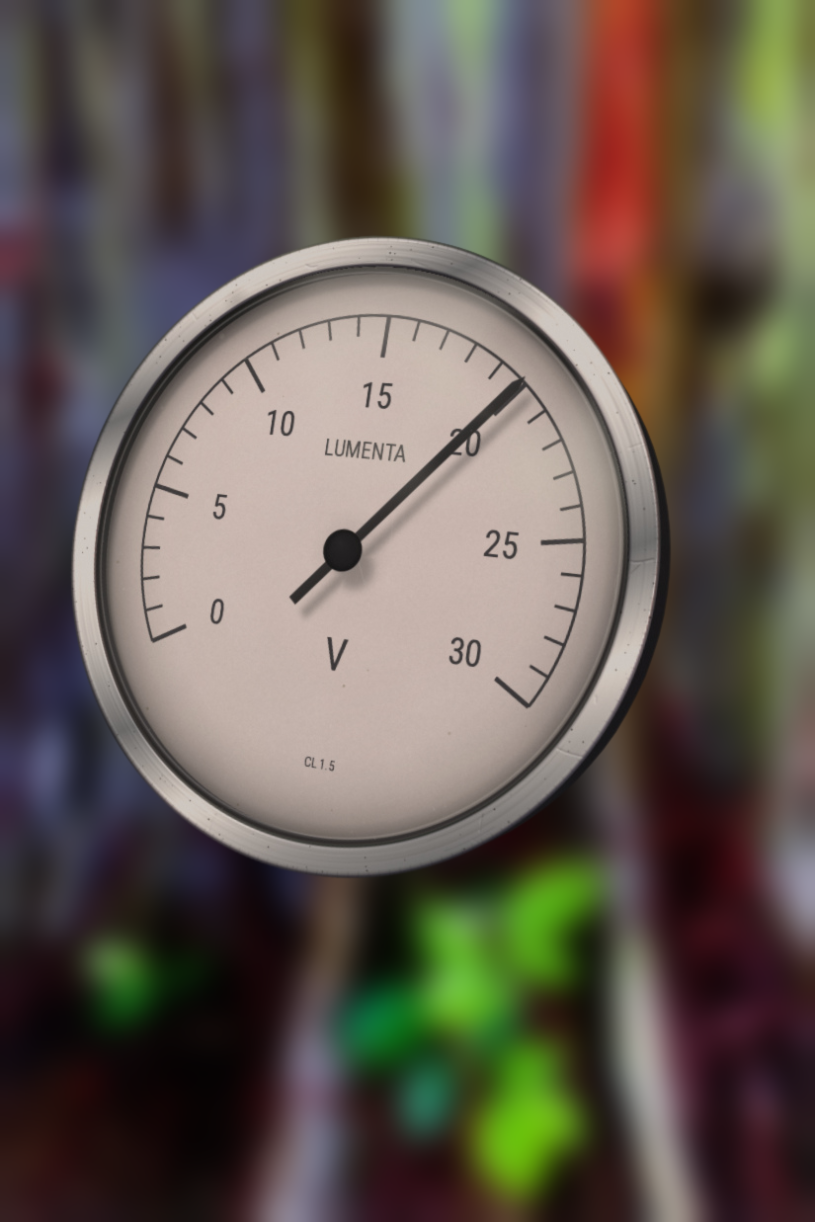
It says 20 V
